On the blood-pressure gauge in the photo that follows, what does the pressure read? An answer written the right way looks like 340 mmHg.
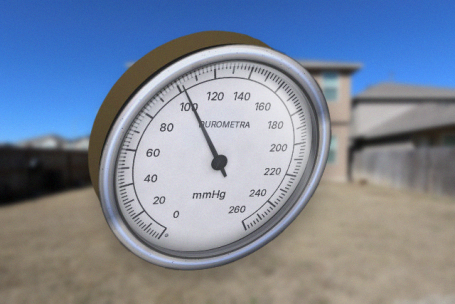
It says 102 mmHg
